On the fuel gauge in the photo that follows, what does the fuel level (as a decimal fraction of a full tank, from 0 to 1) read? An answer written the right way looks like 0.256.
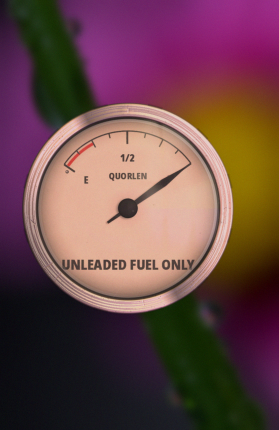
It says 1
